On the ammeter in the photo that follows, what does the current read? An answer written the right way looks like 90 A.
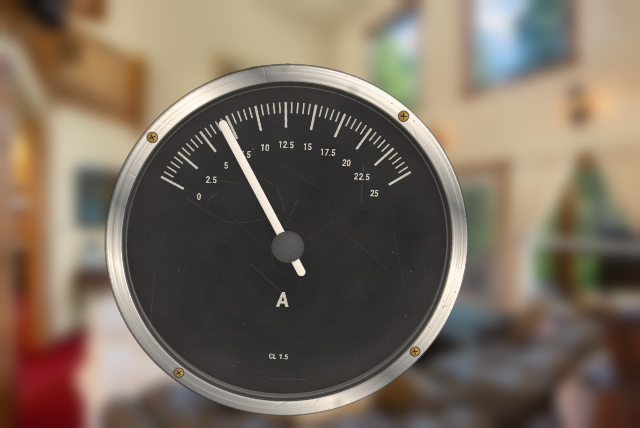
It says 7 A
